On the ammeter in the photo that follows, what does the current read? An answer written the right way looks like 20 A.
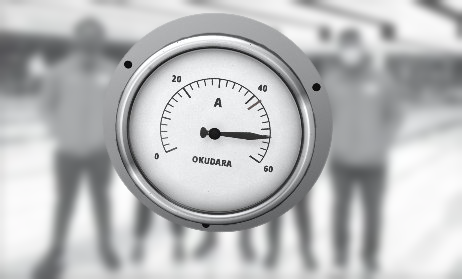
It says 52 A
